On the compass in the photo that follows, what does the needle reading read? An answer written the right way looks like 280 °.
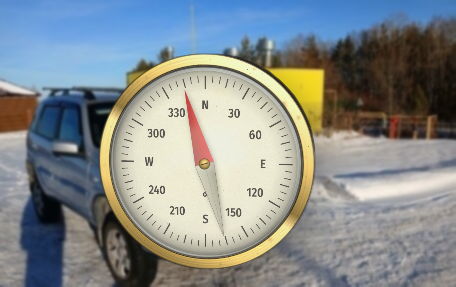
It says 345 °
